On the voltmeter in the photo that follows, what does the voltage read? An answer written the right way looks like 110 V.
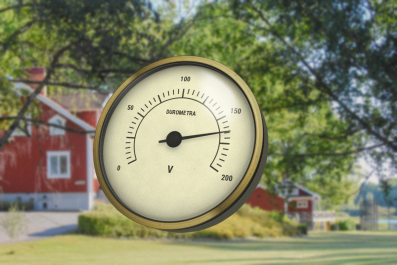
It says 165 V
